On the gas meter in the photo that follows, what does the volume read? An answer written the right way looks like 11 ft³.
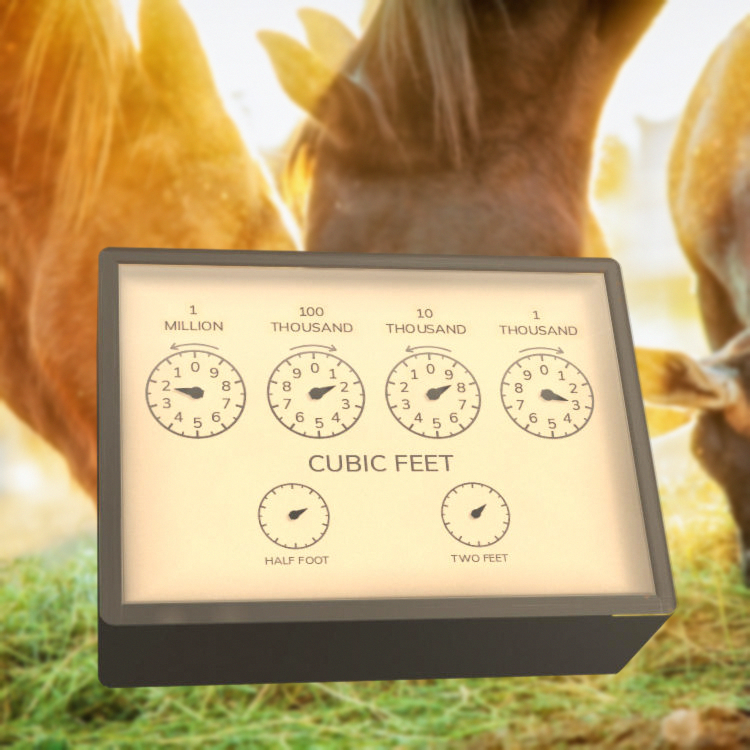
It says 218300 ft³
